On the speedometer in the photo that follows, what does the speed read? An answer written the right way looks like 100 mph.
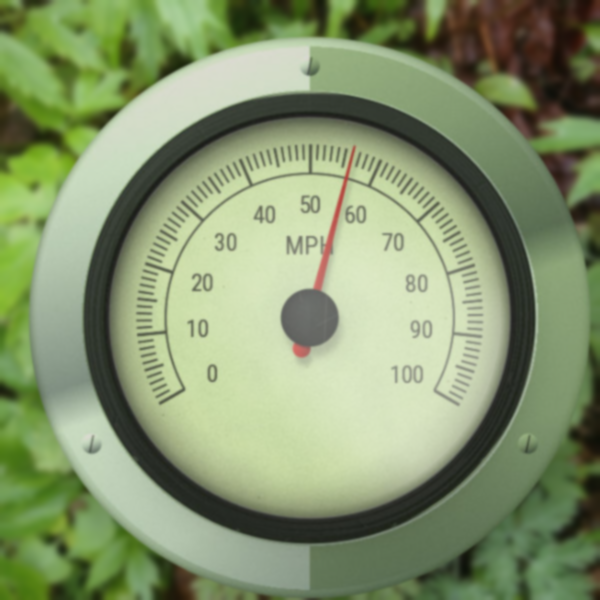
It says 56 mph
